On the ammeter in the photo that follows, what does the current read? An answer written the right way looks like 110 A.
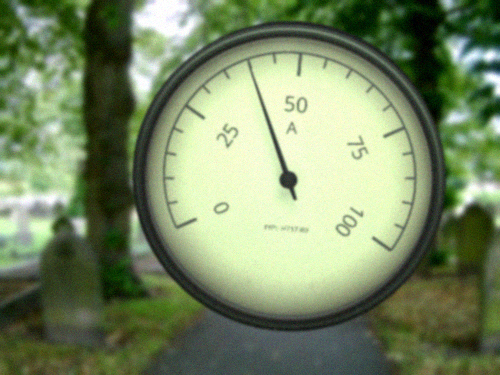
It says 40 A
